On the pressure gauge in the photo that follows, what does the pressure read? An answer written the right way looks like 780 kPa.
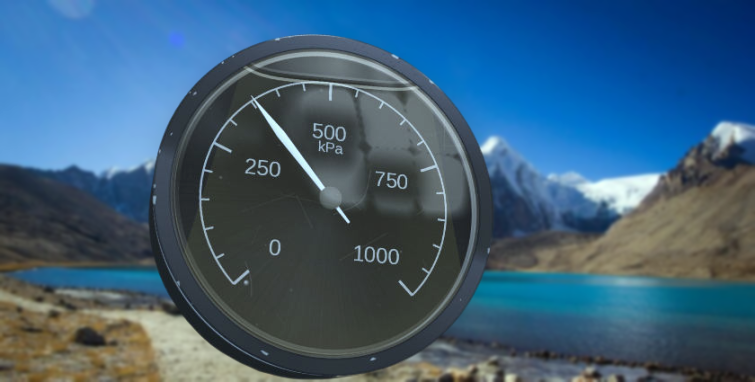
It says 350 kPa
